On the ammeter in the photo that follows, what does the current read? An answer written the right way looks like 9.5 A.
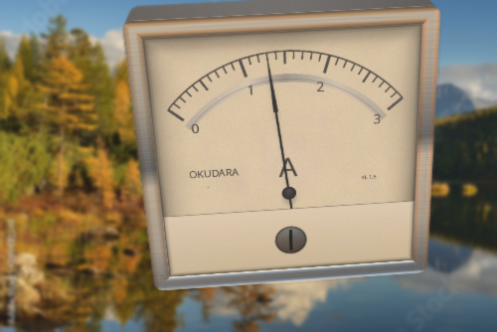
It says 1.3 A
